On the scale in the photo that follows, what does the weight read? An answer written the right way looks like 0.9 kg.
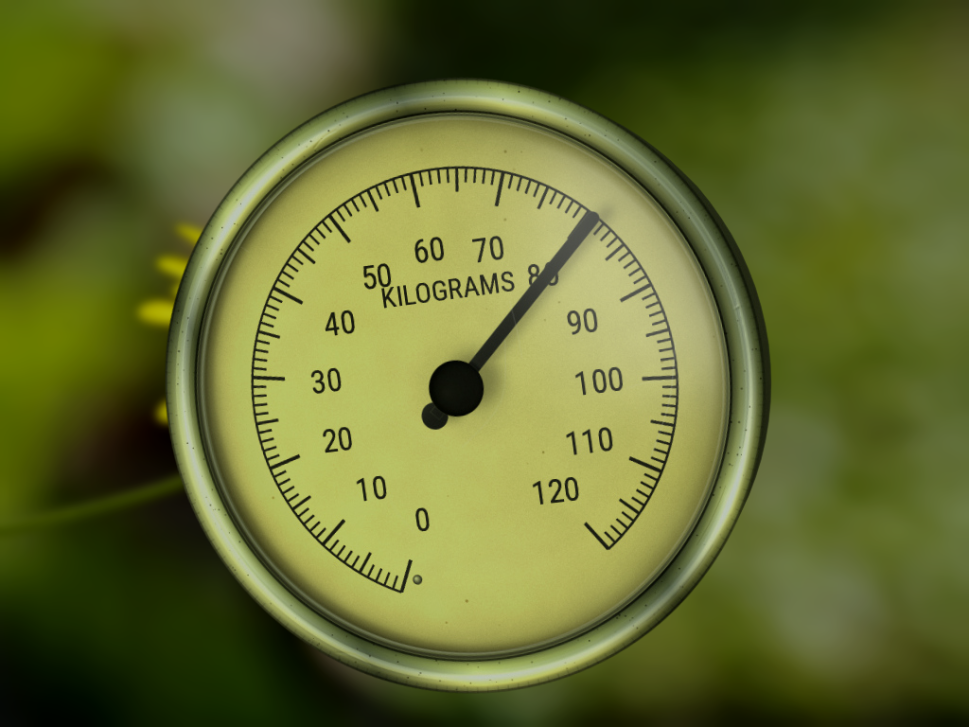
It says 81 kg
